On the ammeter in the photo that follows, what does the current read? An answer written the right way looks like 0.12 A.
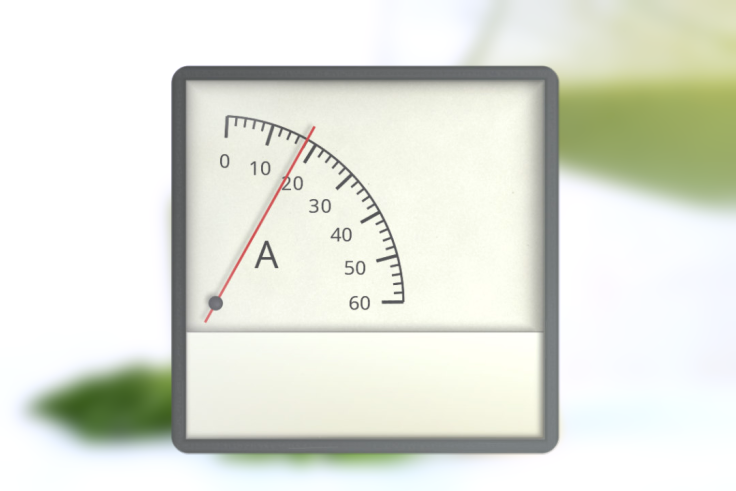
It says 18 A
